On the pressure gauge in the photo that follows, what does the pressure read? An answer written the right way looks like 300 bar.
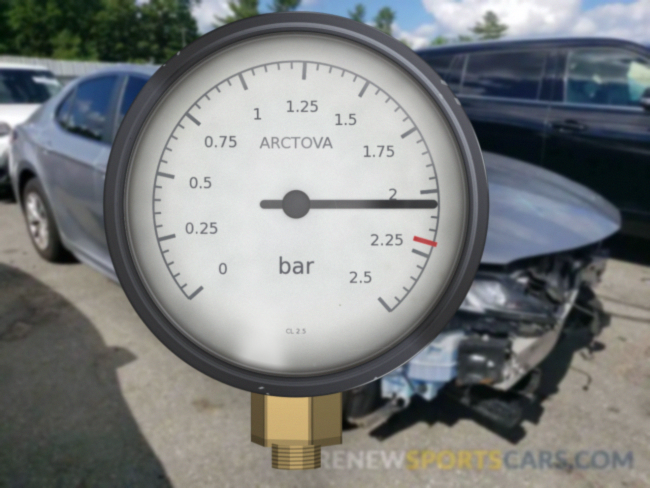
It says 2.05 bar
